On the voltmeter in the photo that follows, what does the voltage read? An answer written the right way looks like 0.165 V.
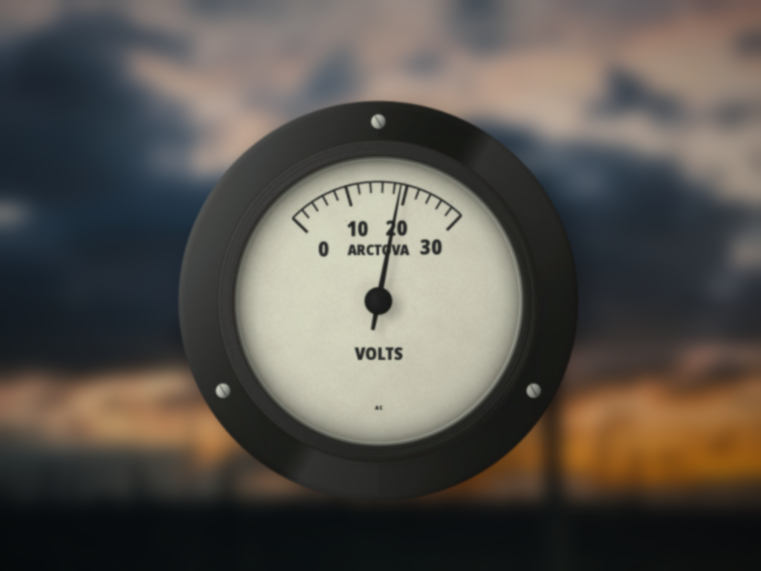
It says 19 V
